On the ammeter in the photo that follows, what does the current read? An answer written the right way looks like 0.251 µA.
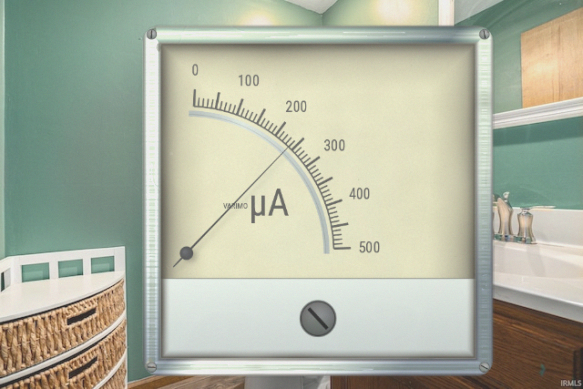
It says 240 µA
